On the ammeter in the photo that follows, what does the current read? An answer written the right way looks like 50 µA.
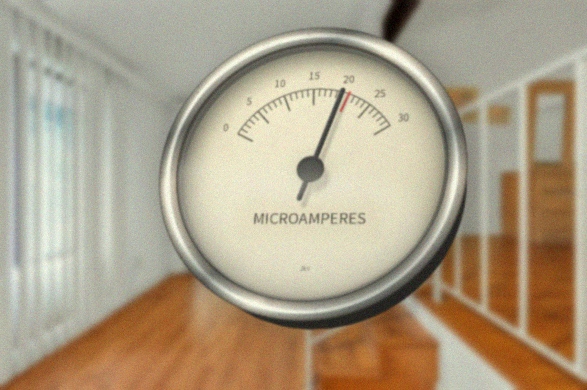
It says 20 µA
